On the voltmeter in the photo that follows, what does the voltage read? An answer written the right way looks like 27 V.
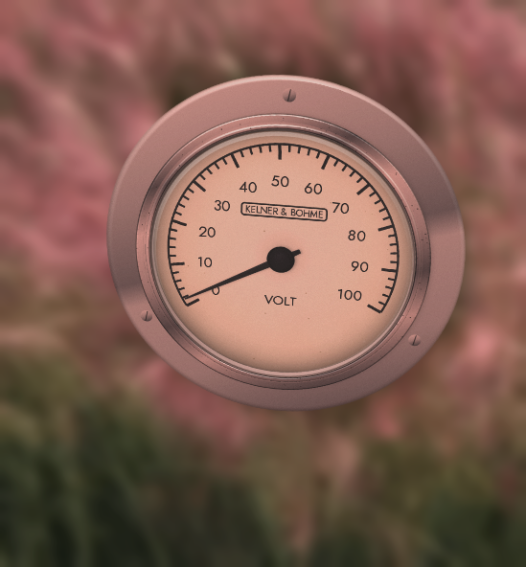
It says 2 V
